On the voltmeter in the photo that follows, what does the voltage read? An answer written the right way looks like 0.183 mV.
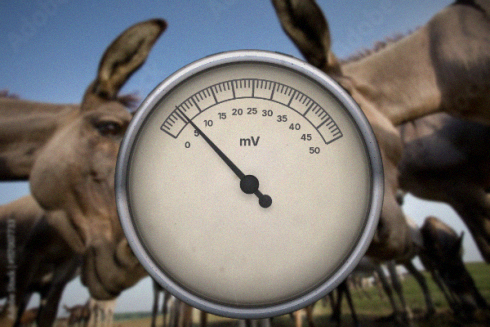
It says 6 mV
